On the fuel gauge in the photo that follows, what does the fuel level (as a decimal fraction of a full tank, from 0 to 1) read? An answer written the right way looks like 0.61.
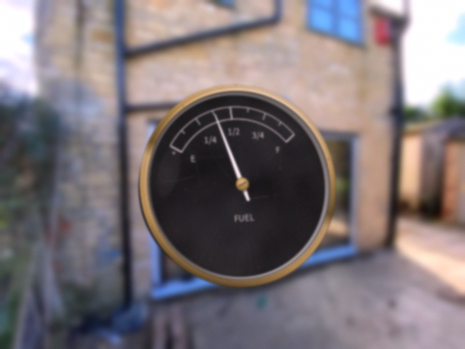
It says 0.375
